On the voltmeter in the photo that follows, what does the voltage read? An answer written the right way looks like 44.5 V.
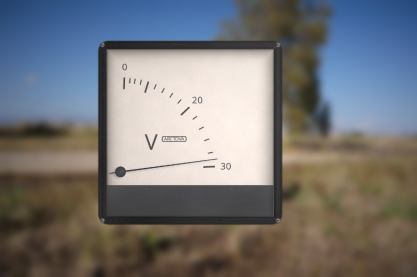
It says 29 V
